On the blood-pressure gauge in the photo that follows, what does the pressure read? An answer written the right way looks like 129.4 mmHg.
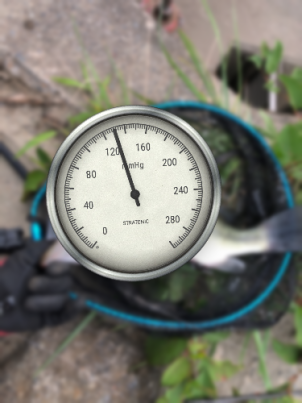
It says 130 mmHg
